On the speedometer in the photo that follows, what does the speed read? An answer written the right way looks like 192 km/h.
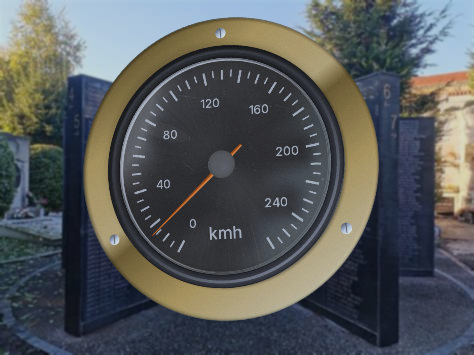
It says 15 km/h
